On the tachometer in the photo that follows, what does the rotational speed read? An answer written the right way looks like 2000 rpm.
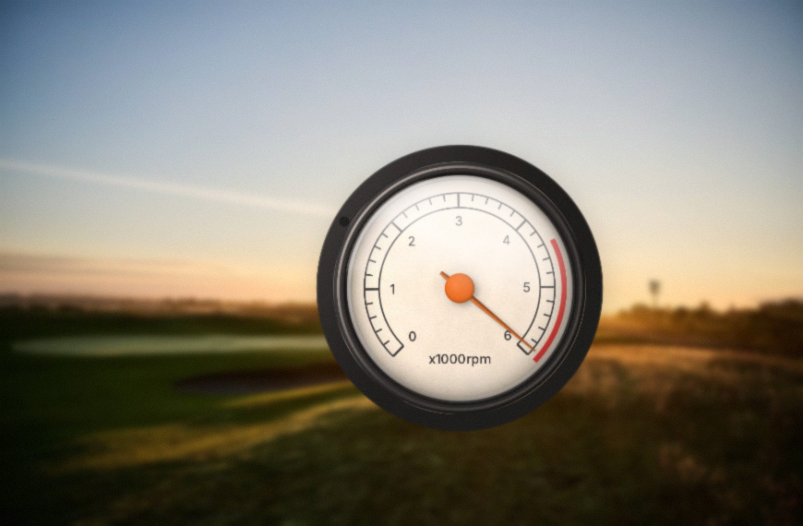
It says 5900 rpm
